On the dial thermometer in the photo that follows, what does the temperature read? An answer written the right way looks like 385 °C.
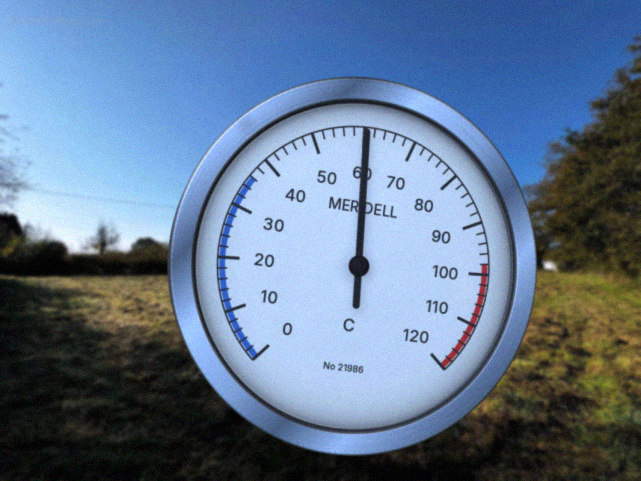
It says 60 °C
